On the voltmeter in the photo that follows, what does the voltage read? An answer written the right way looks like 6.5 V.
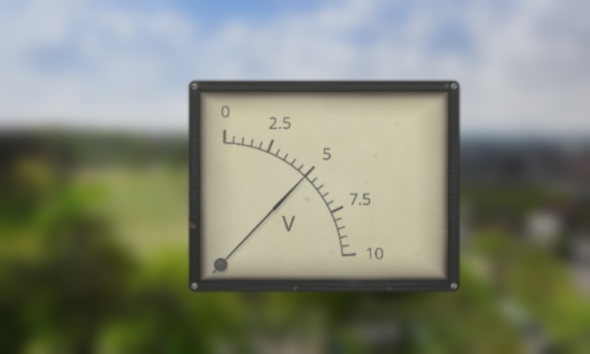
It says 5 V
